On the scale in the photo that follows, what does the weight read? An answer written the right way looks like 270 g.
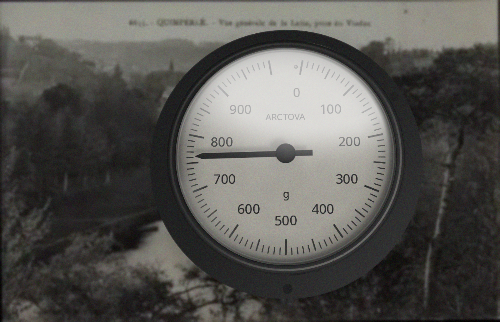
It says 760 g
